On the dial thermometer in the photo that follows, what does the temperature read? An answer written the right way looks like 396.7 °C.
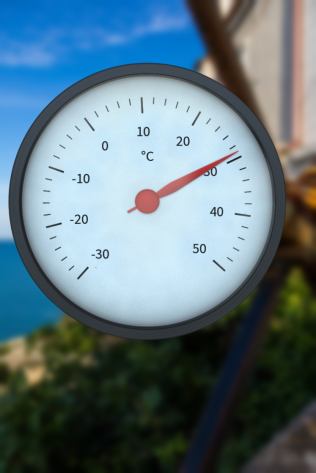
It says 29 °C
